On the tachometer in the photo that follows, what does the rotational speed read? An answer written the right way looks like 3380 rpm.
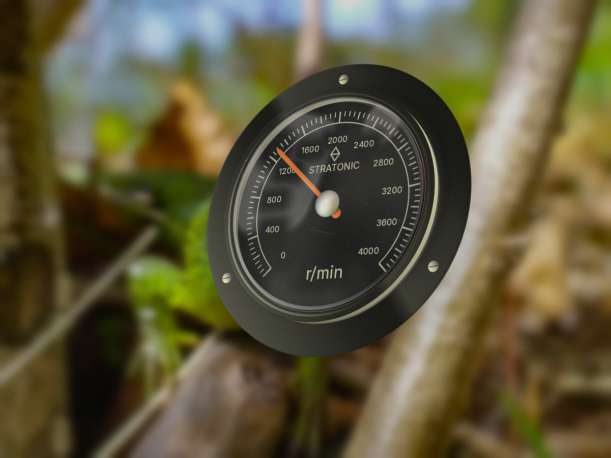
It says 1300 rpm
